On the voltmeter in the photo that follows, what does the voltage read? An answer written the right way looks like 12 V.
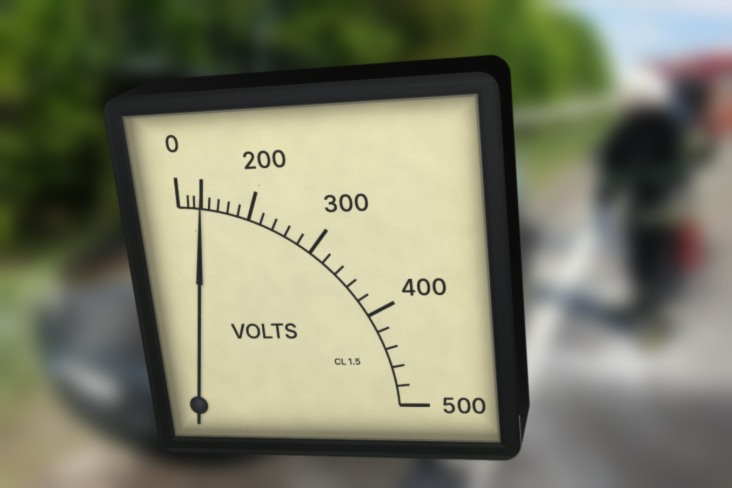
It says 100 V
